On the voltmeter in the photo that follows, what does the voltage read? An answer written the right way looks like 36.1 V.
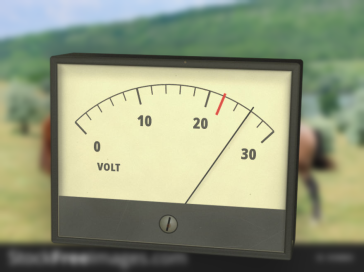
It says 26 V
